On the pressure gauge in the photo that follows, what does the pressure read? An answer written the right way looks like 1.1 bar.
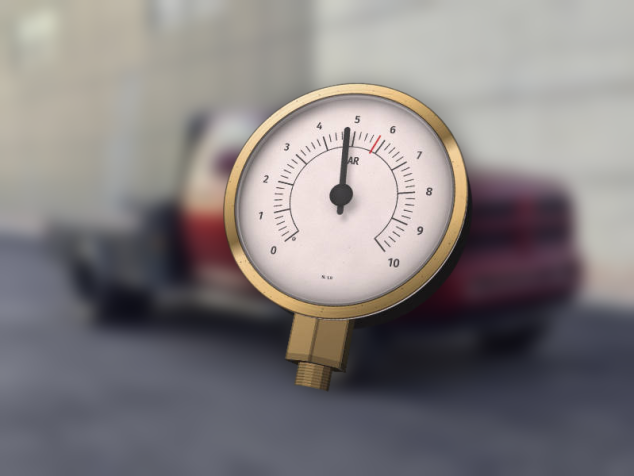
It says 4.8 bar
